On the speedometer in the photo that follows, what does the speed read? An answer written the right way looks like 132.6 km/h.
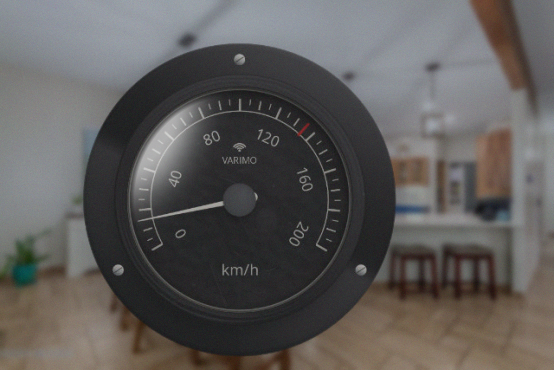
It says 15 km/h
